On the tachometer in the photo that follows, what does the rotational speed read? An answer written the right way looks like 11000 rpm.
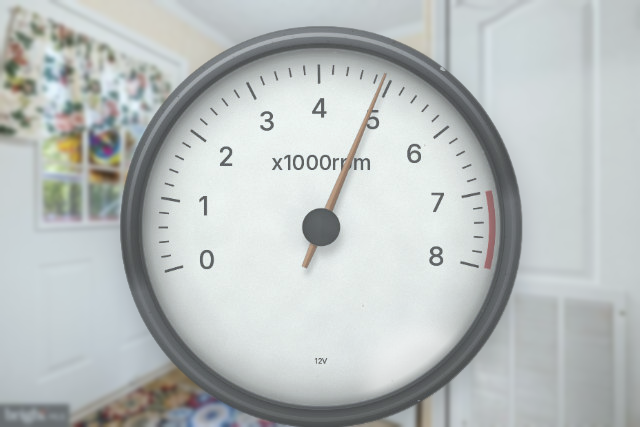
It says 4900 rpm
